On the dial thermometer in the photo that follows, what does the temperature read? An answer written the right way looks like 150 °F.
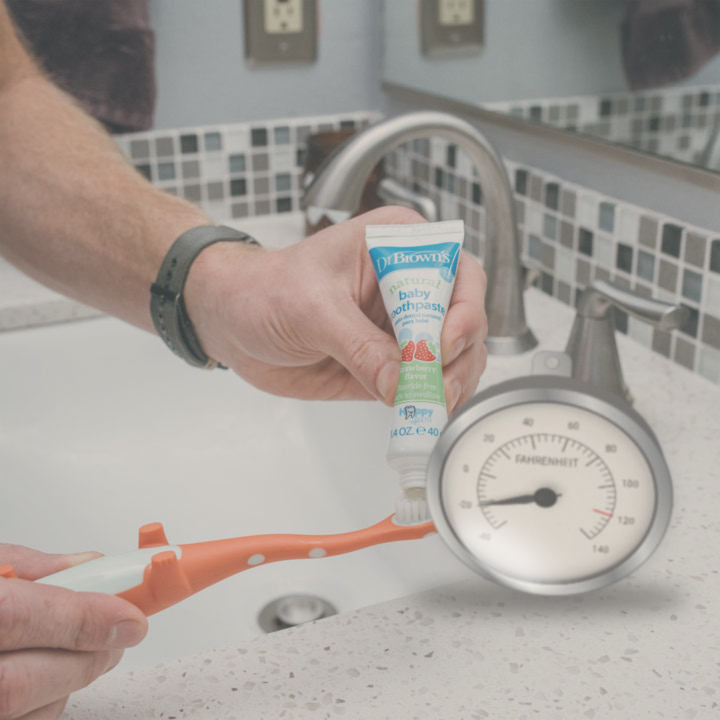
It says -20 °F
